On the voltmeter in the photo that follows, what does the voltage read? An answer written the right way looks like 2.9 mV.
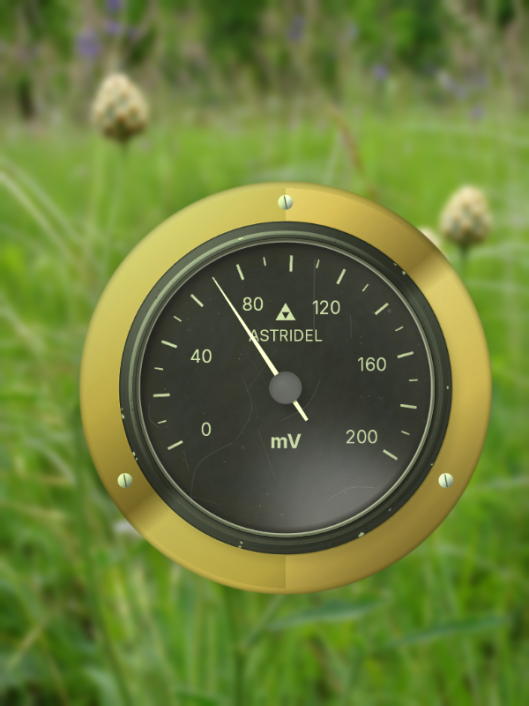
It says 70 mV
